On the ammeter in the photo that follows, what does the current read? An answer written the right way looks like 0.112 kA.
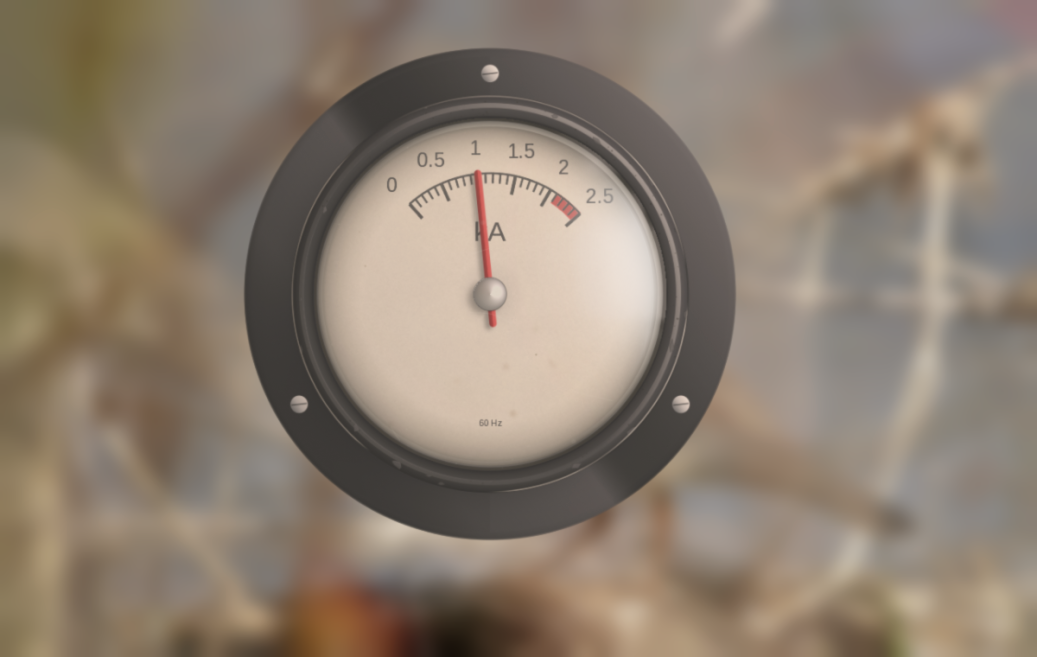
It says 1 kA
